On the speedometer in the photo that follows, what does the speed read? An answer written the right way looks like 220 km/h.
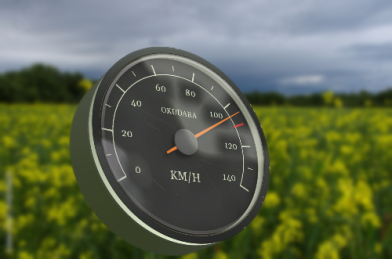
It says 105 km/h
